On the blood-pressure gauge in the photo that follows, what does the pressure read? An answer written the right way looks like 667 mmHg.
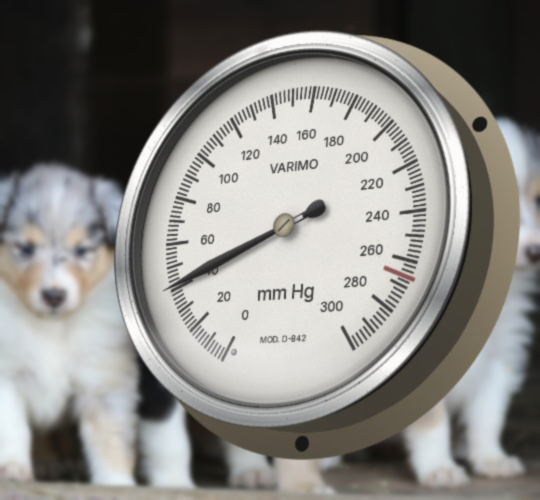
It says 40 mmHg
